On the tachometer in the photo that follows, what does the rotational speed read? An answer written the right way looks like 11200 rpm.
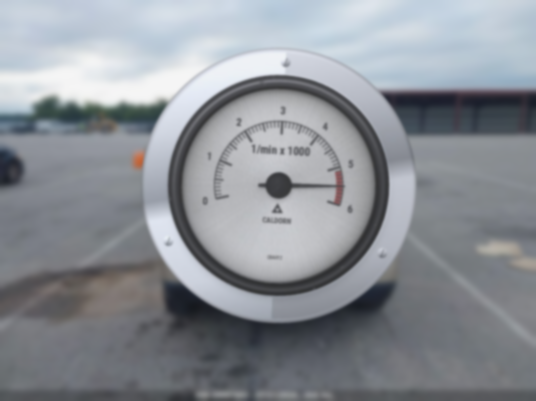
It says 5500 rpm
